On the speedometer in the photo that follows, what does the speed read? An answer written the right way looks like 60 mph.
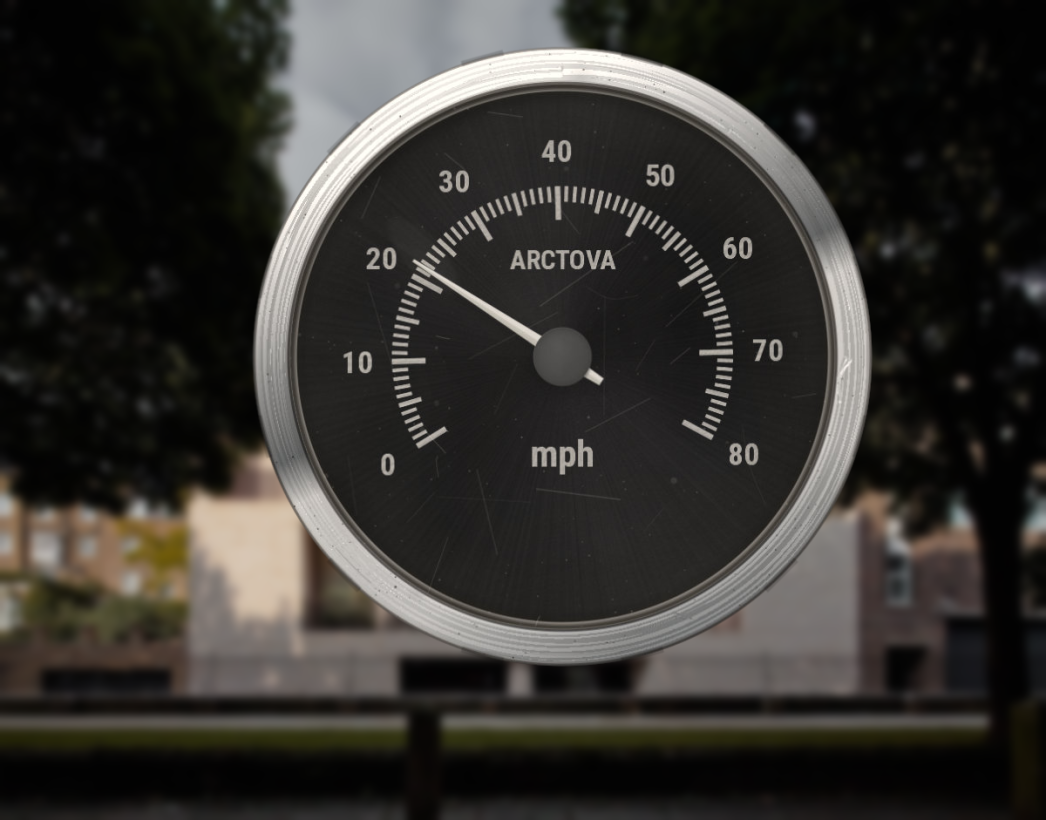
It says 21.5 mph
